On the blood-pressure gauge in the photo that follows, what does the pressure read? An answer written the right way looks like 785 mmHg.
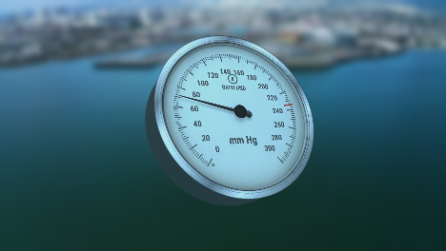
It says 70 mmHg
